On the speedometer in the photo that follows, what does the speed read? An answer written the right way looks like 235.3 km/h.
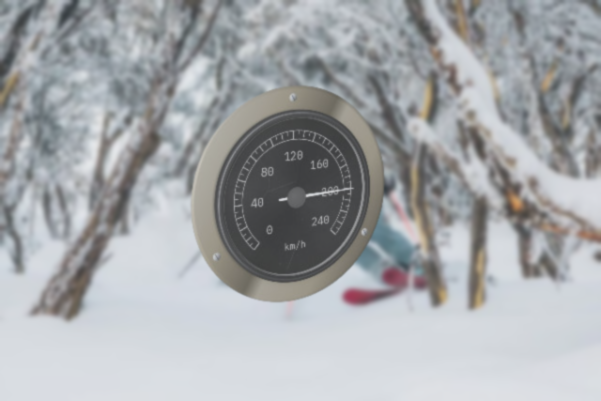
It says 200 km/h
